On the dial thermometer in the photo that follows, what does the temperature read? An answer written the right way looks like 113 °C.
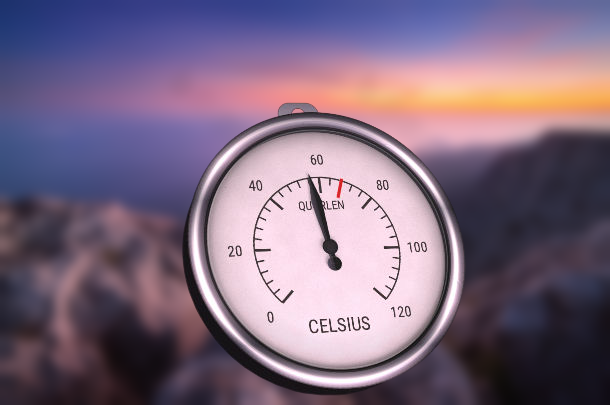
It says 56 °C
